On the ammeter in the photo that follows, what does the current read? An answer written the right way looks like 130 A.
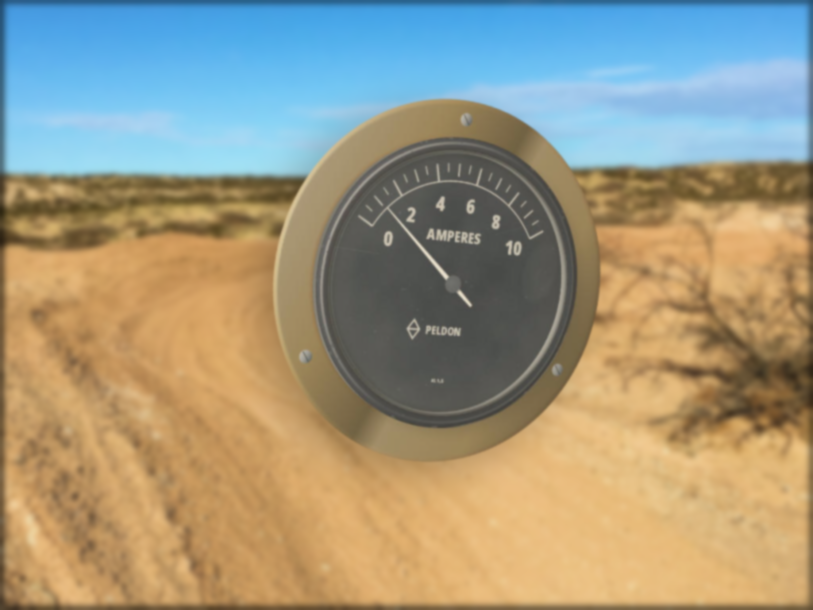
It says 1 A
